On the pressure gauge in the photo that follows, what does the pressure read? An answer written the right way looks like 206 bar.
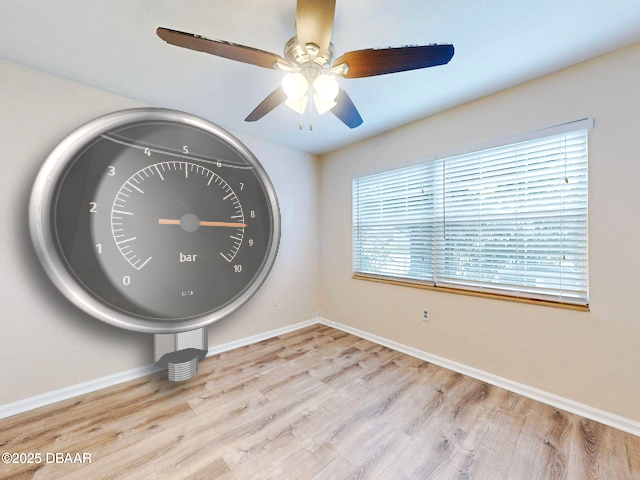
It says 8.4 bar
